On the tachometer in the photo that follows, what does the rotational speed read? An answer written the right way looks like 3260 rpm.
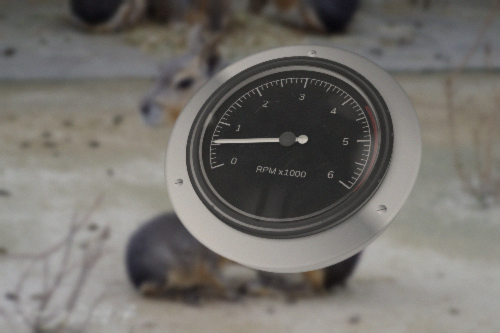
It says 500 rpm
